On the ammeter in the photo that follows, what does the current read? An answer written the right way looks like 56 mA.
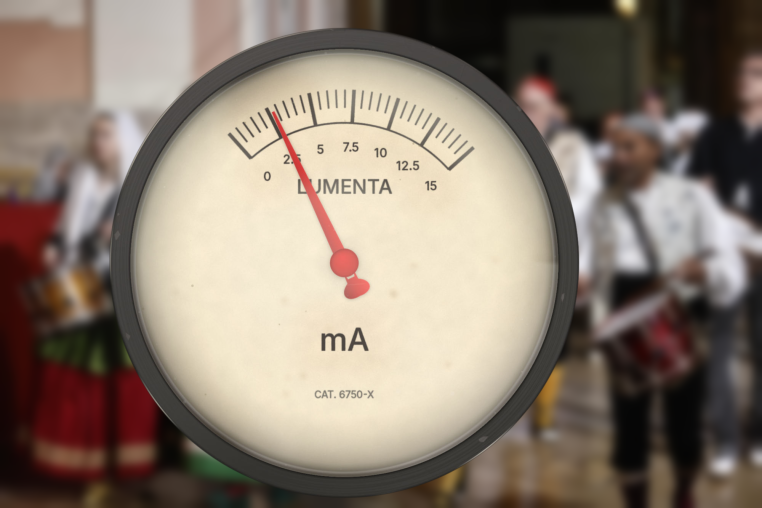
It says 2.75 mA
